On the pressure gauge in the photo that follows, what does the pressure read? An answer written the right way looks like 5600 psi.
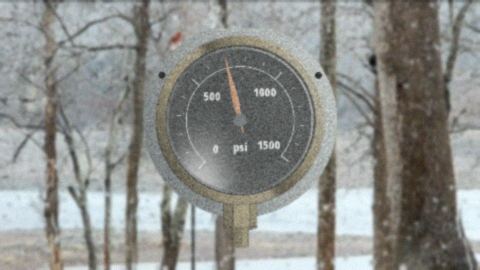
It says 700 psi
